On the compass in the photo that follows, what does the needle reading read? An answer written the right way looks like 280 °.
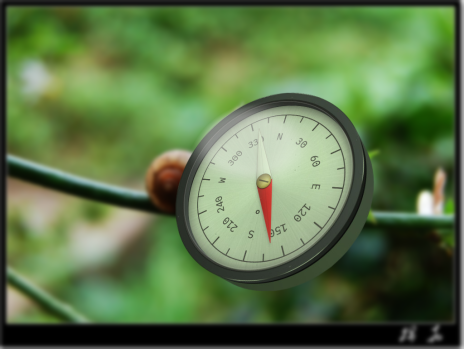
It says 157.5 °
